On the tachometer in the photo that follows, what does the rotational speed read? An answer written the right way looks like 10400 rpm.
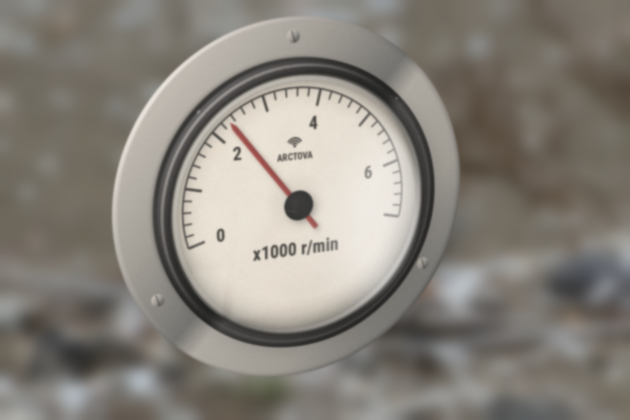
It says 2300 rpm
